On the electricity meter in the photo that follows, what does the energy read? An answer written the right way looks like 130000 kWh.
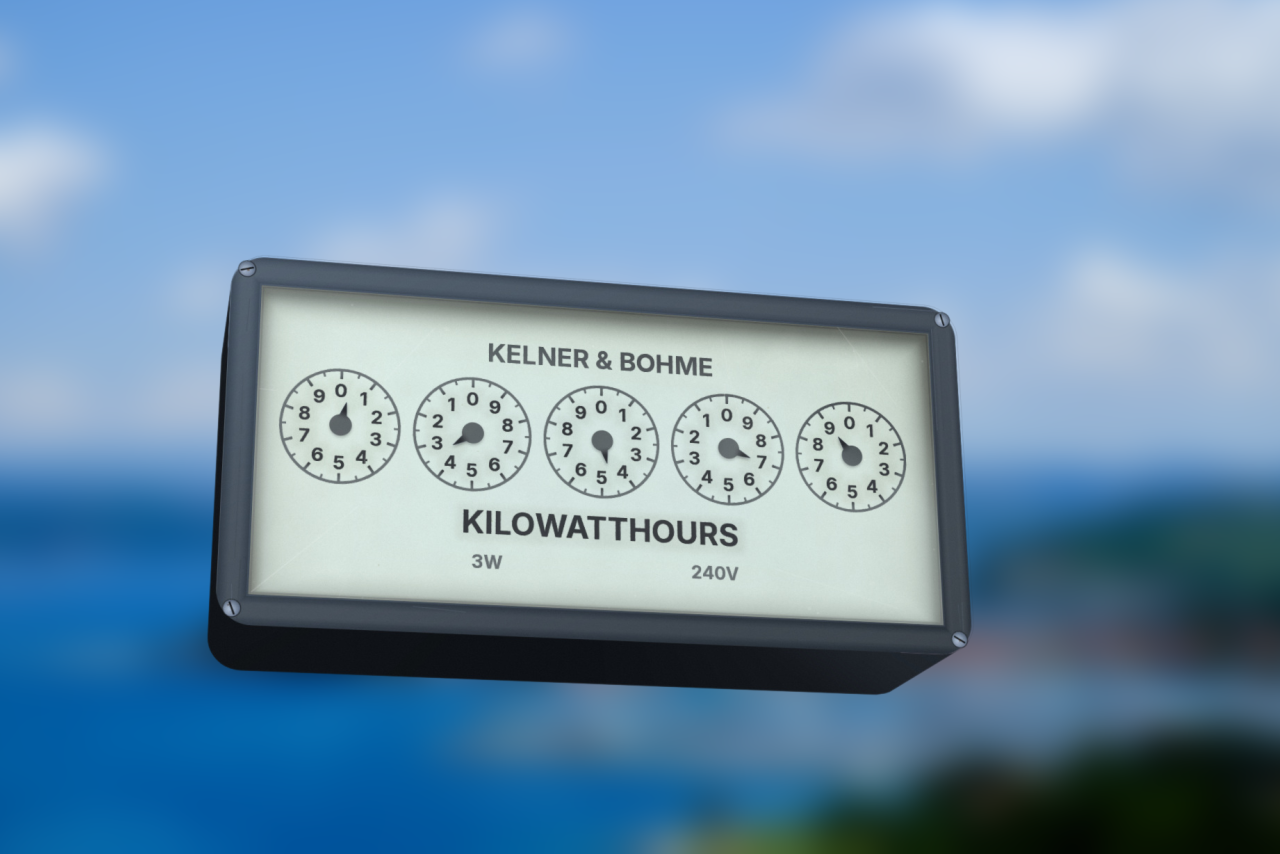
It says 3469 kWh
